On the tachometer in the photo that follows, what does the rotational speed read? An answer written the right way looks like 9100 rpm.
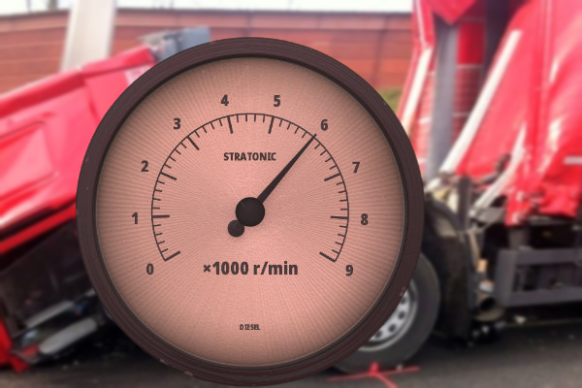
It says 6000 rpm
